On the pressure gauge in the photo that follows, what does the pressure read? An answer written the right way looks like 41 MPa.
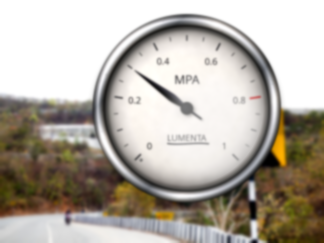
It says 0.3 MPa
